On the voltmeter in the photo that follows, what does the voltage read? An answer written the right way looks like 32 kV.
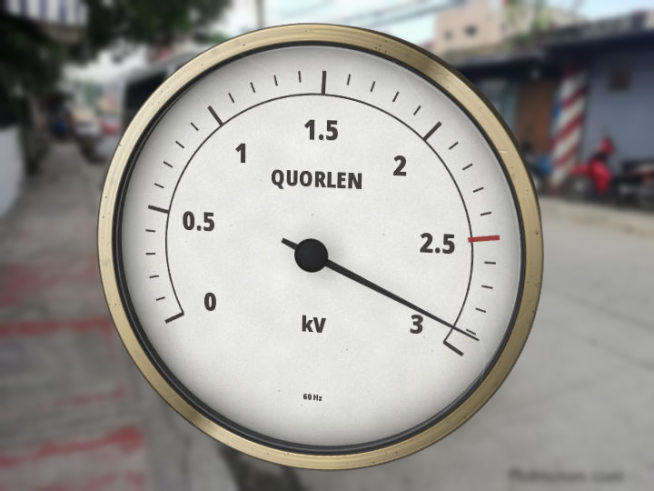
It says 2.9 kV
